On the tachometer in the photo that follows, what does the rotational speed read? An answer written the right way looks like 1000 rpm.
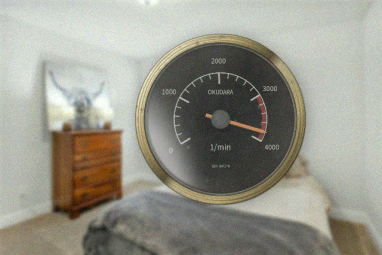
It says 3800 rpm
